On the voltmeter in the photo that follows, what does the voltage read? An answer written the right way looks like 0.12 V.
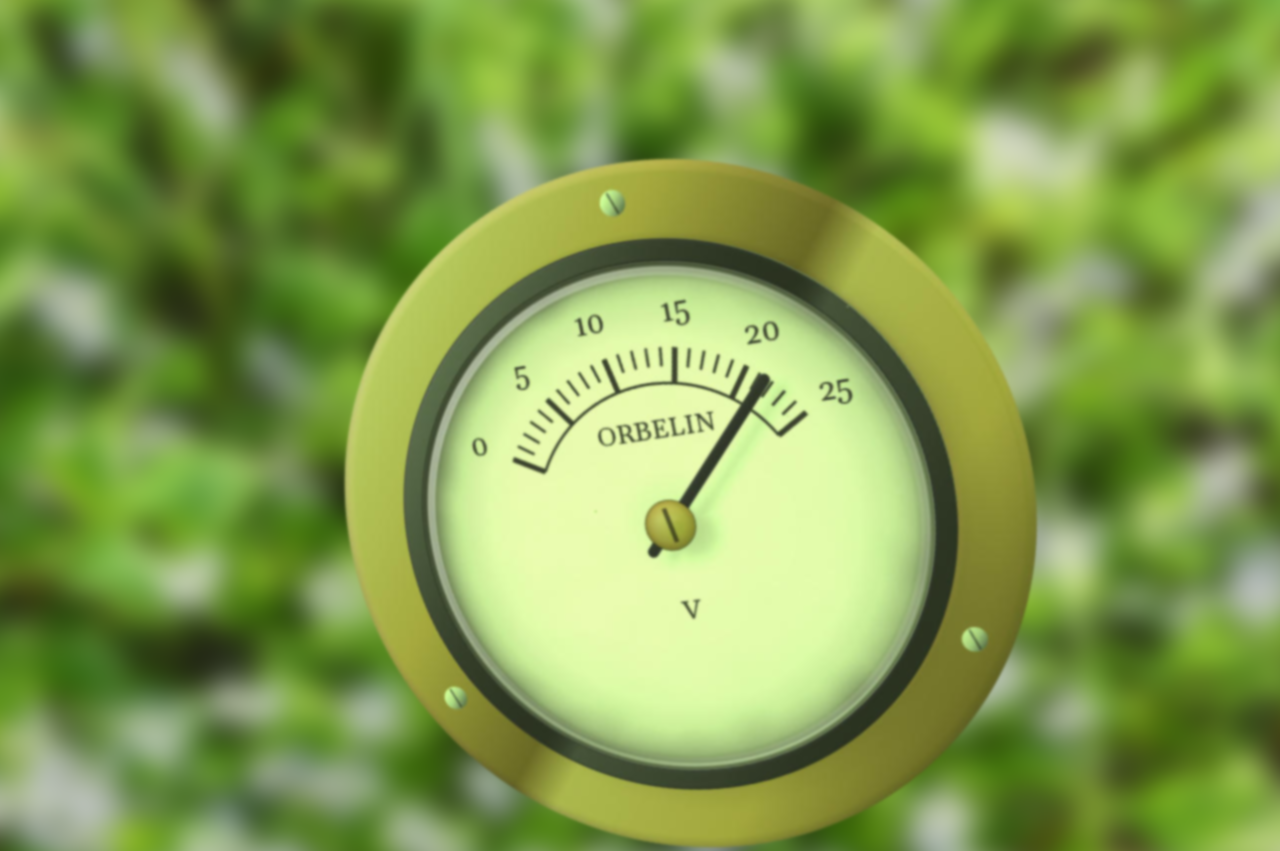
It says 21.5 V
